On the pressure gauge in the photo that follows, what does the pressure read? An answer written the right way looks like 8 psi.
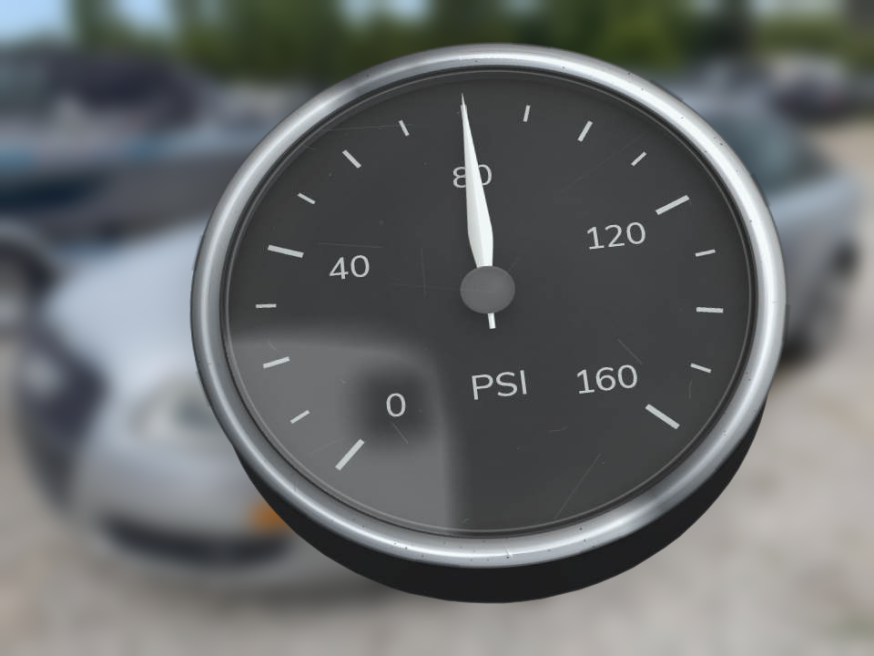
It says 80 psi
